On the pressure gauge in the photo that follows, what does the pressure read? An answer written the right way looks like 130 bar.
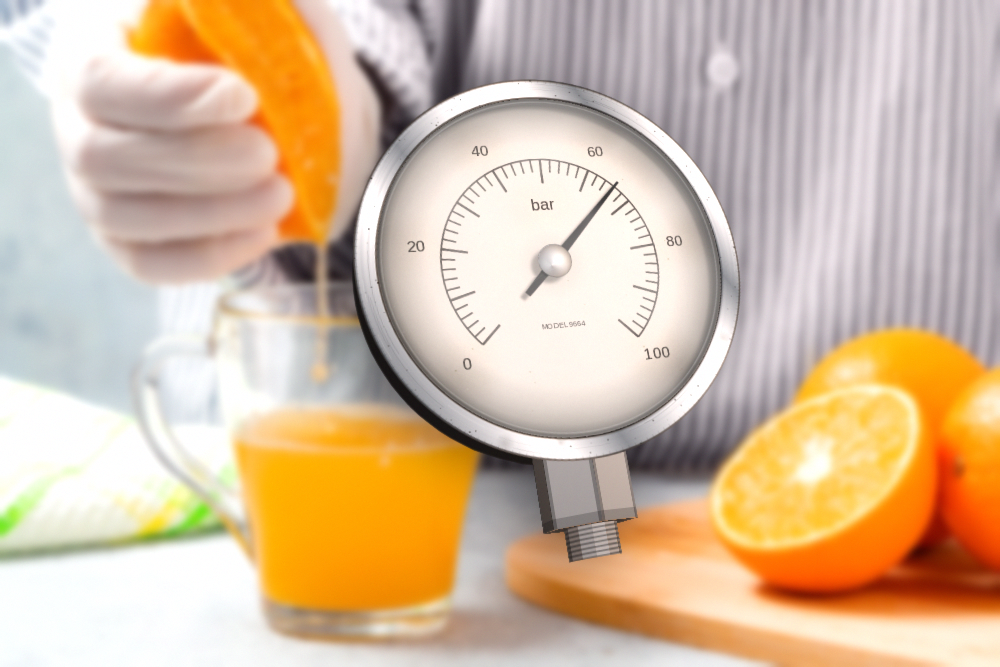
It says 66 bar
